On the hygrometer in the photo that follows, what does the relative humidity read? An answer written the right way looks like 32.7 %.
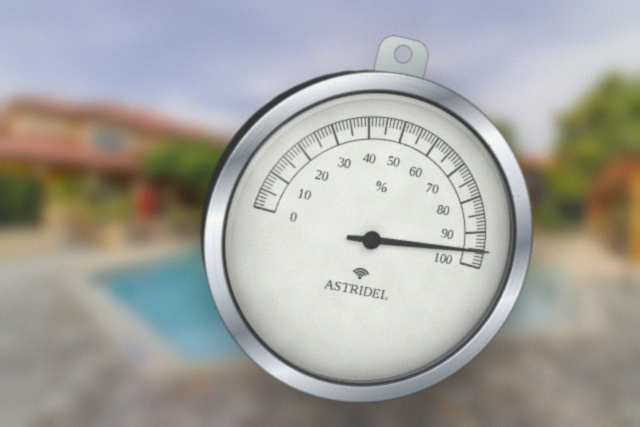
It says 95 %
